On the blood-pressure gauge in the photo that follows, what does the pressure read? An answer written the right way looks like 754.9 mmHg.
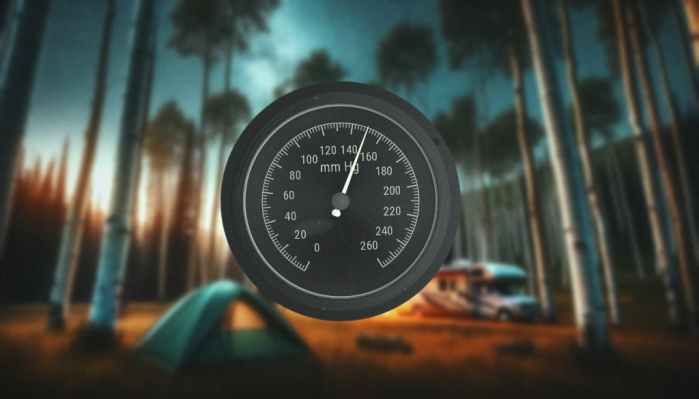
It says 150 mmHg
